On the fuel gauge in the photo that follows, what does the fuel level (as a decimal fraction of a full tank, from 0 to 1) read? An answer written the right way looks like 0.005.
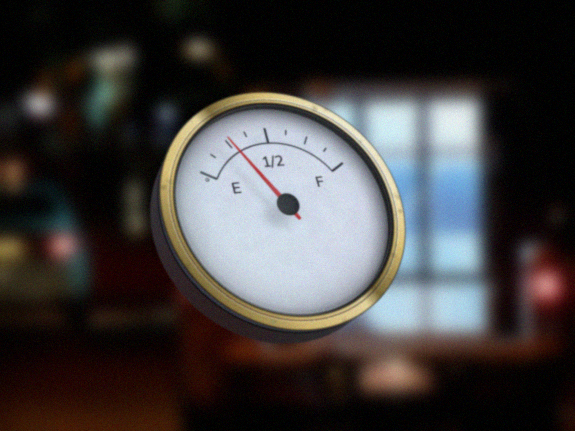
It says 0.25
